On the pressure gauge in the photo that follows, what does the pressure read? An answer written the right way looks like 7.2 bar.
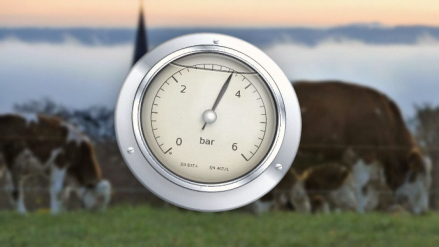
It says 3.5 bar
